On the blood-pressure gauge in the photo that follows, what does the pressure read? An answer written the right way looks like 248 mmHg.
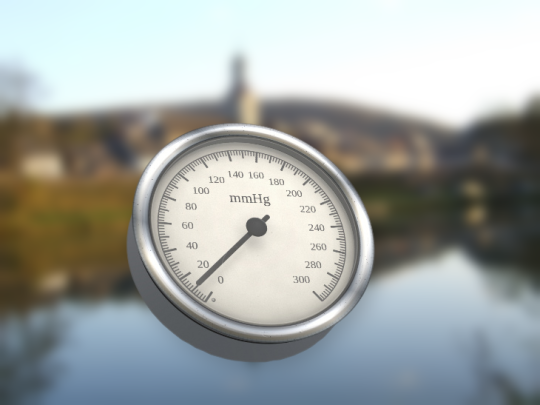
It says 10 mmHg
